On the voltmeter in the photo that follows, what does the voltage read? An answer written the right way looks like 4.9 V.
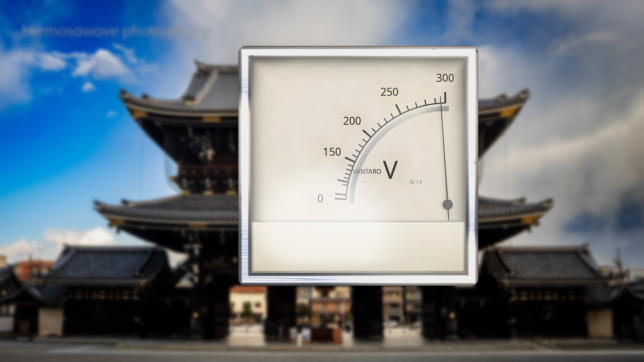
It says 295 V
